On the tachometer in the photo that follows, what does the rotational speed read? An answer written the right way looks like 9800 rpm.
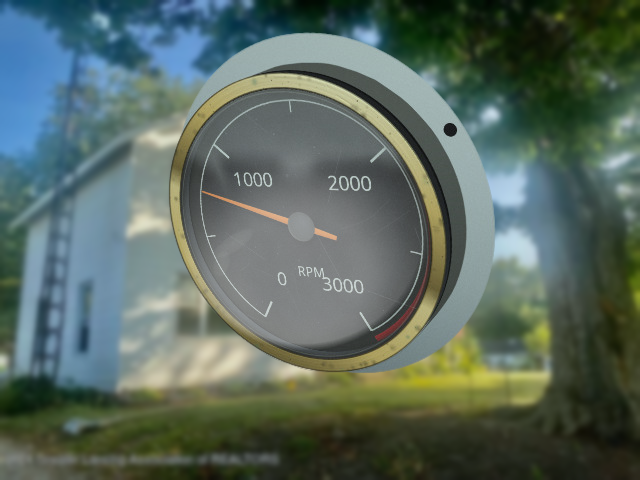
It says 750 rpm
